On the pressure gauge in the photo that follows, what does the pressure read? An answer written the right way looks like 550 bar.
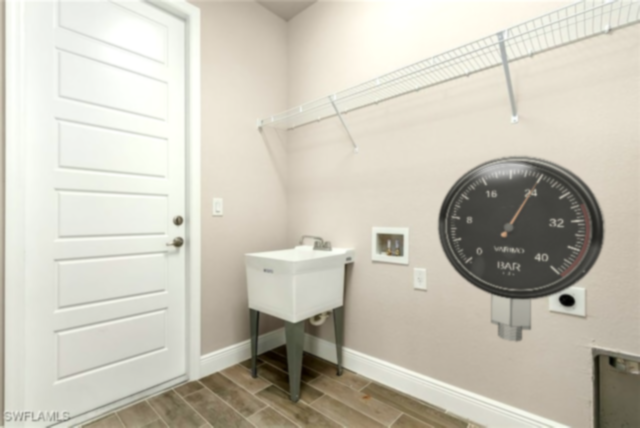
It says 24 bar
